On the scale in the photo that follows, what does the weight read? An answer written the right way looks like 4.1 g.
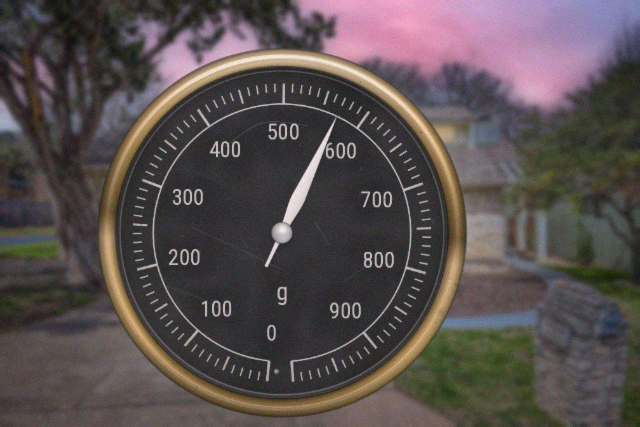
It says 570 g
